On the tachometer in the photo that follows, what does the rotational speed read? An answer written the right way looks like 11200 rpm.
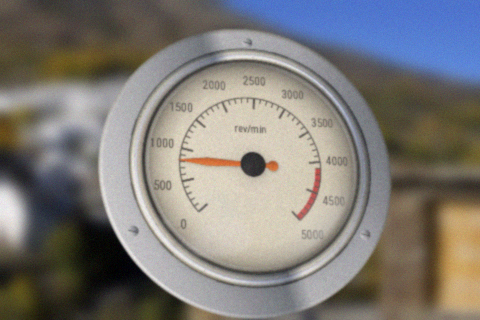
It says 800 rpm
